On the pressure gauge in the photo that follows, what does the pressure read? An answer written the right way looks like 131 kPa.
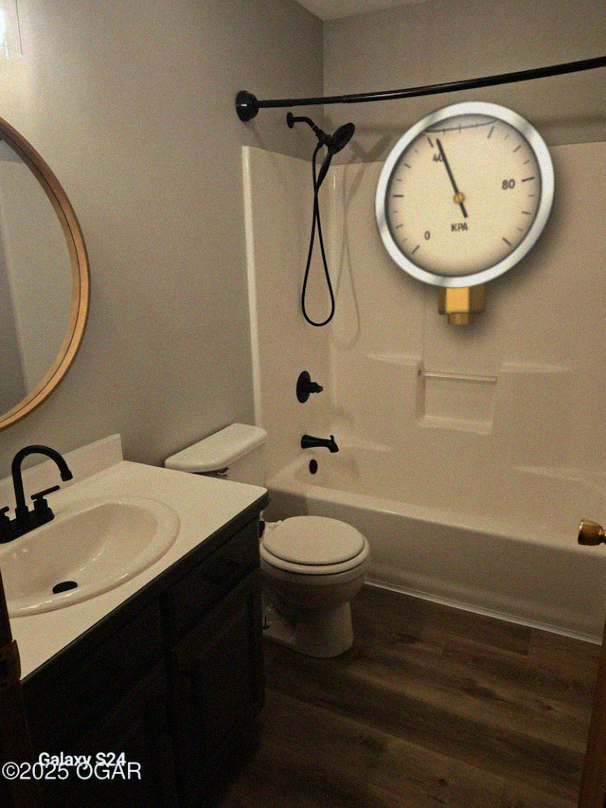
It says 42.5 kPa
